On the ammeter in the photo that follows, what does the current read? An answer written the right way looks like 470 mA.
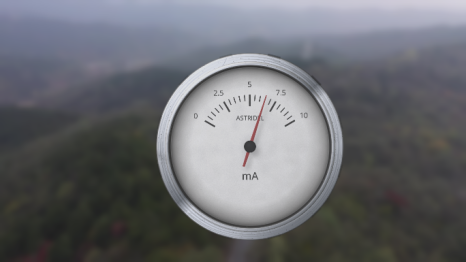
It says 6.5 mA
